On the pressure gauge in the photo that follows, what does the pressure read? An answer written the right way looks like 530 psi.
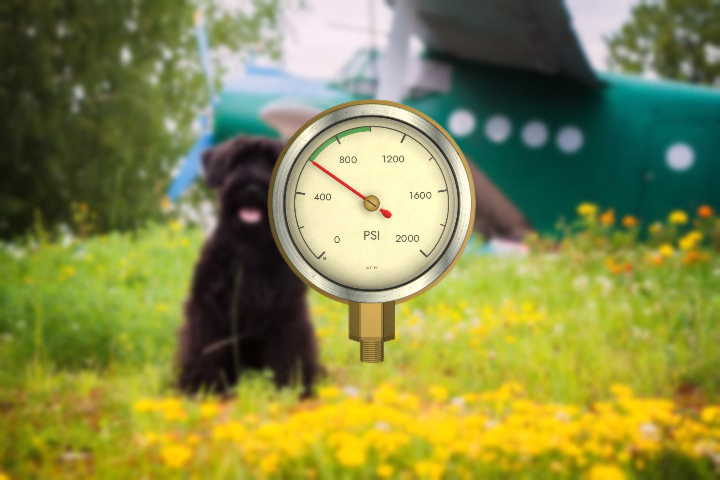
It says 600 psi
